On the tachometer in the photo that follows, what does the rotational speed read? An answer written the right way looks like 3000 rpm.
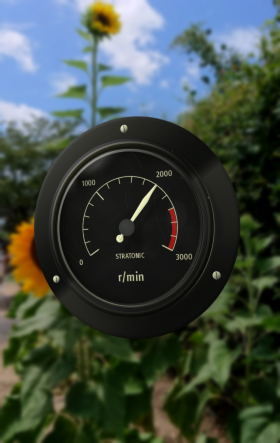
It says 2000 rpm
